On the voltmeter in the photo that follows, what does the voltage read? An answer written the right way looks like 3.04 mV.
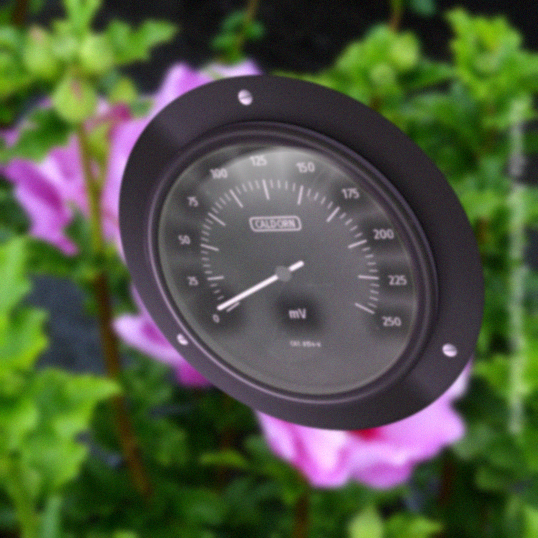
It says 5 mV
